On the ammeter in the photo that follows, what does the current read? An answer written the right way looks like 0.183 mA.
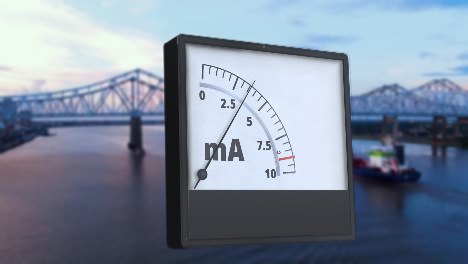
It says 3.5 mA
